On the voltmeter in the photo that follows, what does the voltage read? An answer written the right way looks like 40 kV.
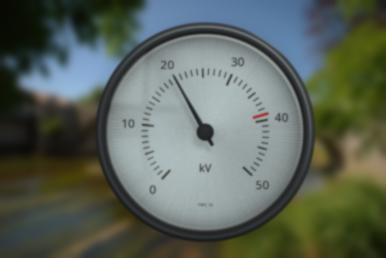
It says 20 kV
